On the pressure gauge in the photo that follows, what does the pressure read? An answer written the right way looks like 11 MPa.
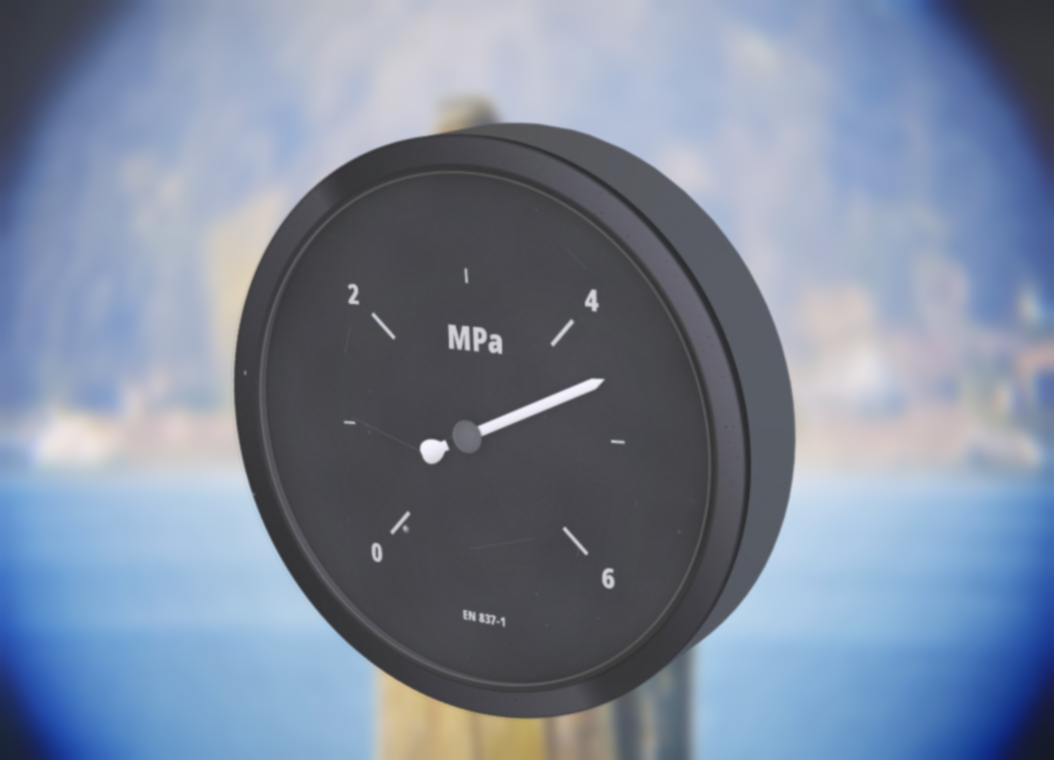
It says 4.5 MPa
